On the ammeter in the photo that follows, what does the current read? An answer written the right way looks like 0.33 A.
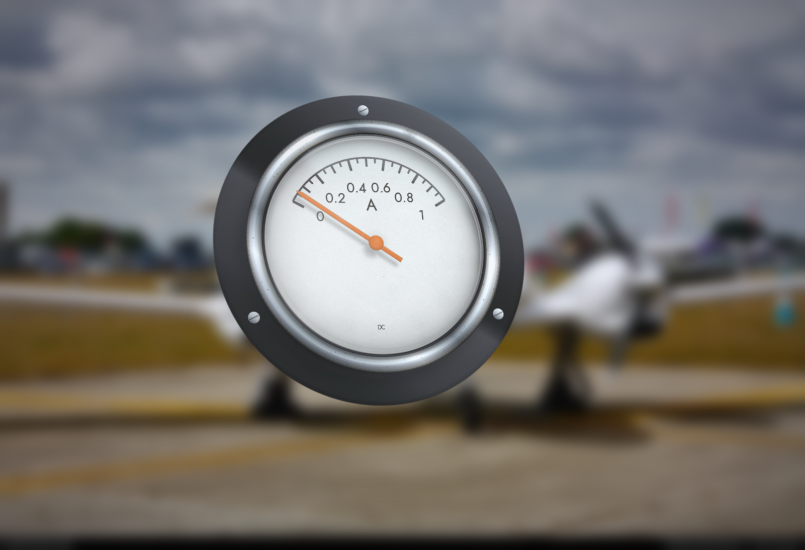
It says 0.05 A
